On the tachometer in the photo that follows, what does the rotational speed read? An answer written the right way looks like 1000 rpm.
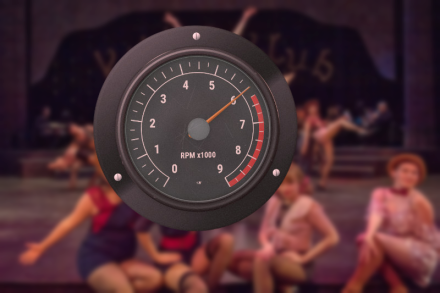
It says 6000 rpm
